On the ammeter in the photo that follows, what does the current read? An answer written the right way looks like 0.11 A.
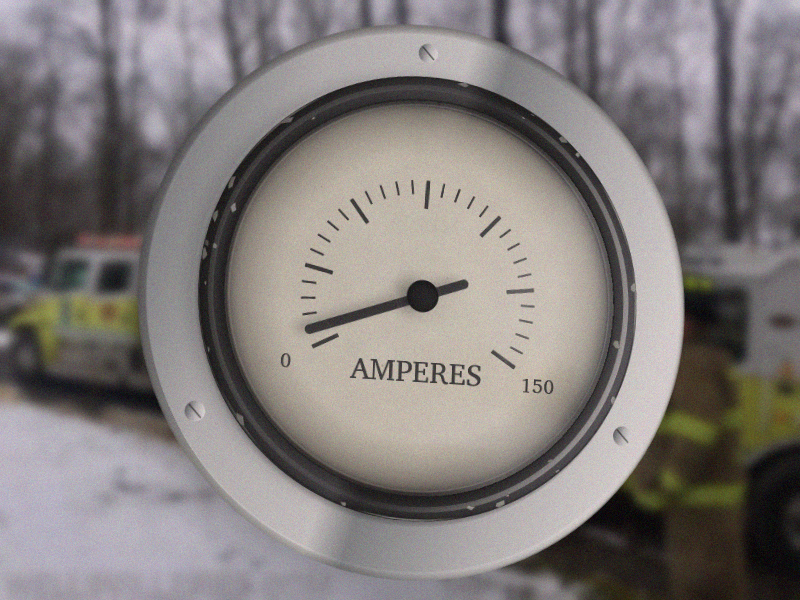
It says 5 A
